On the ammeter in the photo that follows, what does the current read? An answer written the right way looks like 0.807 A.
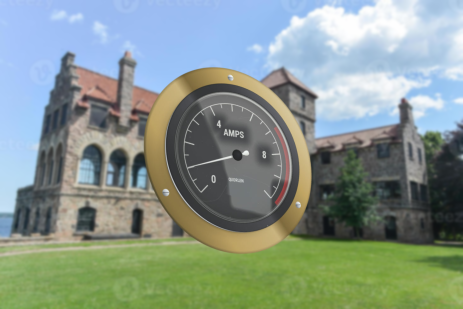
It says 1 A
